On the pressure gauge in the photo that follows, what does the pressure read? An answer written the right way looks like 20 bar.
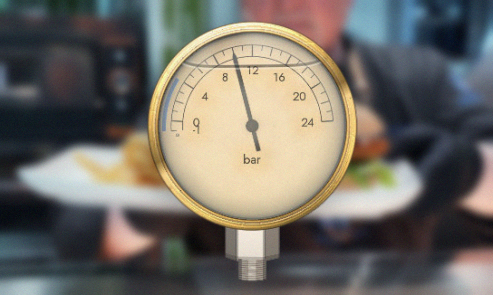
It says 10 bar
